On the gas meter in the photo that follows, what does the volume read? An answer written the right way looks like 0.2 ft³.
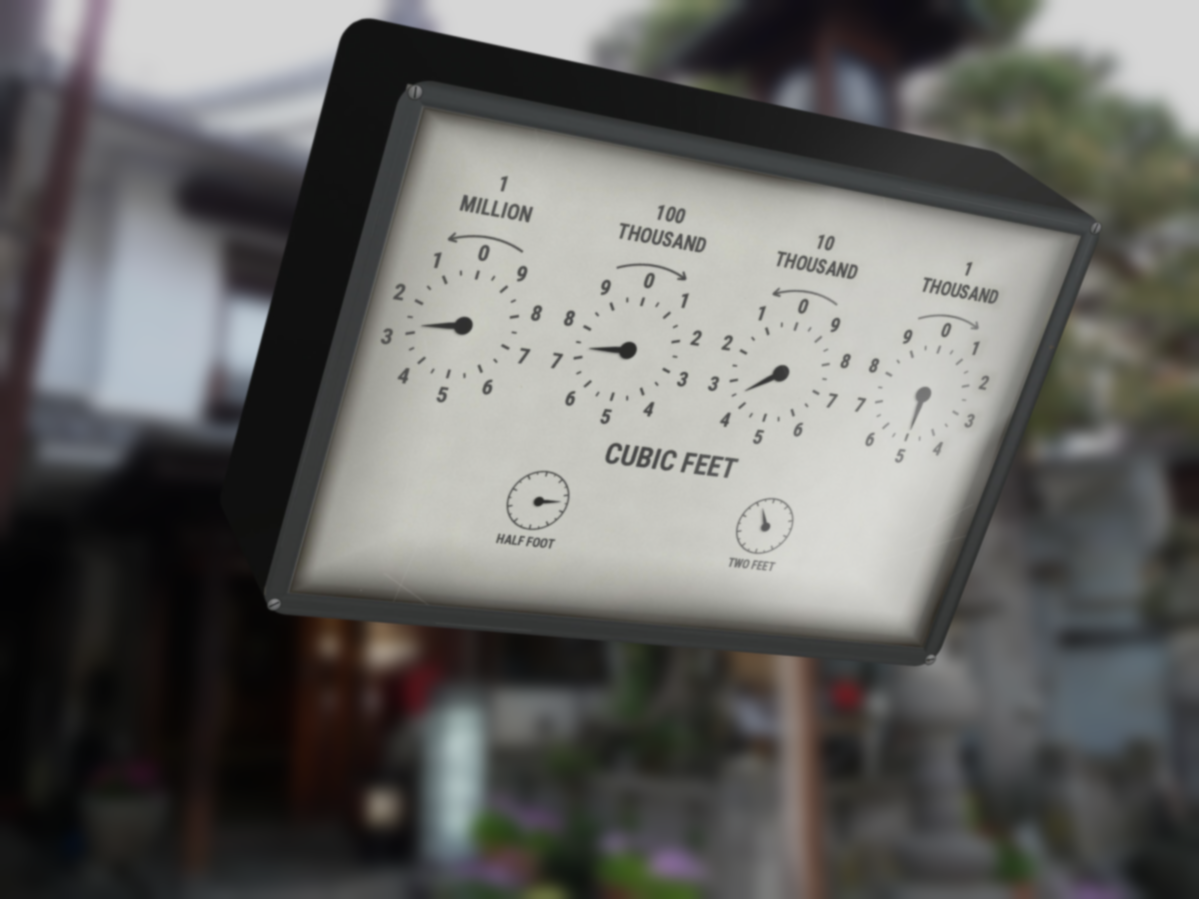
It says 273500 ft³
